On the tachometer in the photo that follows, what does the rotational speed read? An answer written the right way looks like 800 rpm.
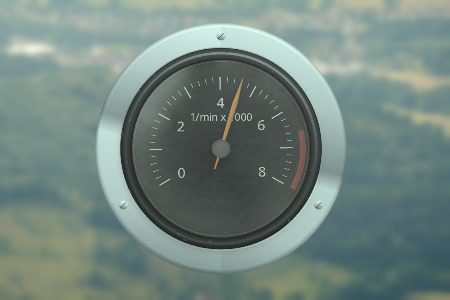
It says 4600 rpm
